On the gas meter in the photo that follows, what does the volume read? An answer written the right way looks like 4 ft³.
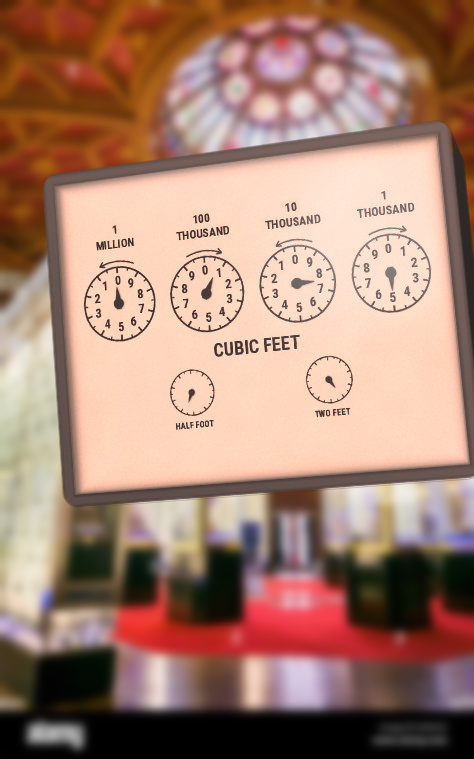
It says 7500 ft³
